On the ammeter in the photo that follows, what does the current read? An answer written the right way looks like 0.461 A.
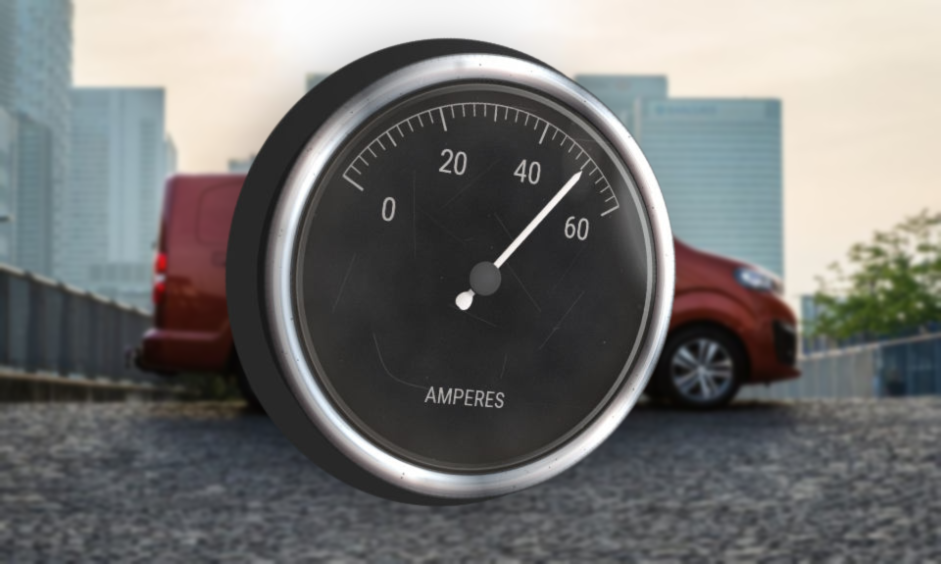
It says 50 A
